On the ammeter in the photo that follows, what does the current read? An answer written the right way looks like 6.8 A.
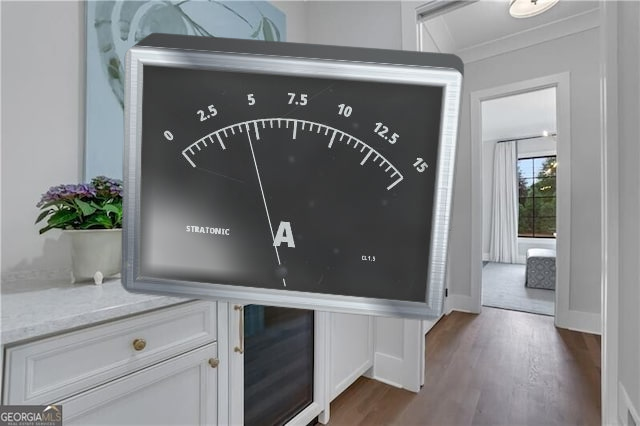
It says 4.5 A
